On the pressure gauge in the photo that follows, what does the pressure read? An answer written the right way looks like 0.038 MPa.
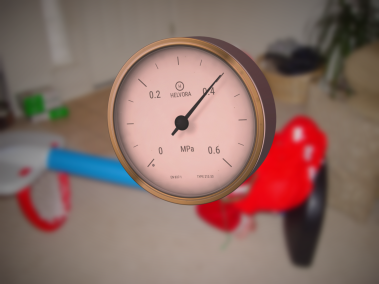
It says 0.4 MPa
